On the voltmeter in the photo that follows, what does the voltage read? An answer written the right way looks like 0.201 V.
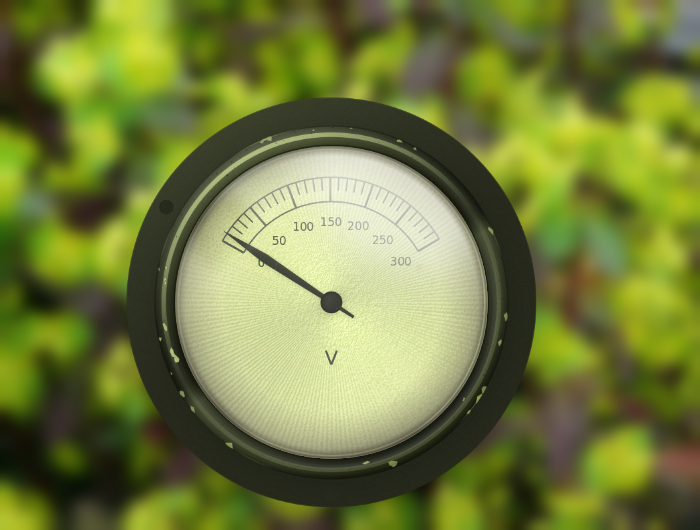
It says 10 V
